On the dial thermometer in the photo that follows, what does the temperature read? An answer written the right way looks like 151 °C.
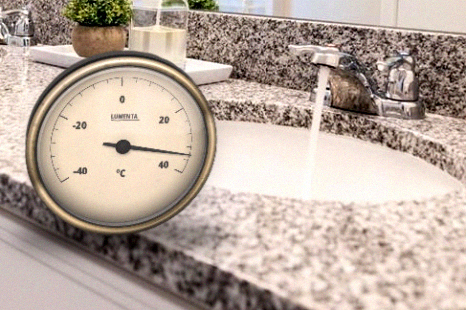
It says 34 °C
